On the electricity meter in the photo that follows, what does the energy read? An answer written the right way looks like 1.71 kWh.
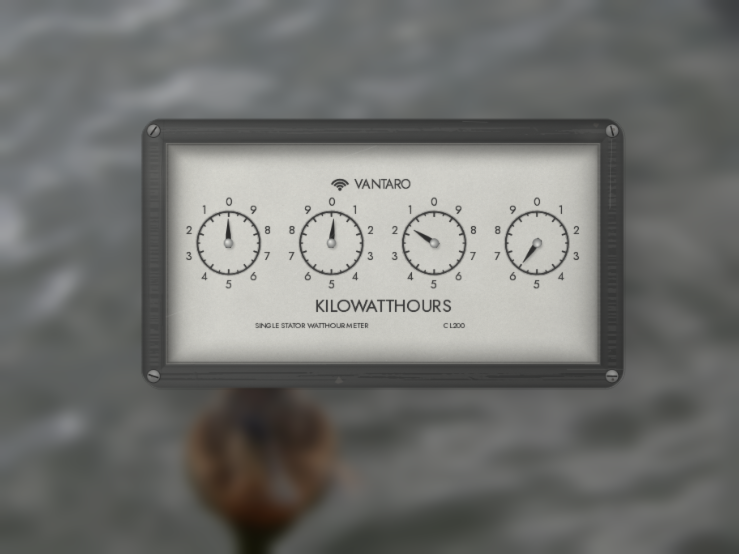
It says 16 kWh
